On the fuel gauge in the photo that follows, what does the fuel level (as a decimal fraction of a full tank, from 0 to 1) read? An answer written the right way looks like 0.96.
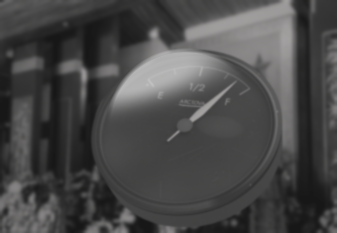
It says 0.875
